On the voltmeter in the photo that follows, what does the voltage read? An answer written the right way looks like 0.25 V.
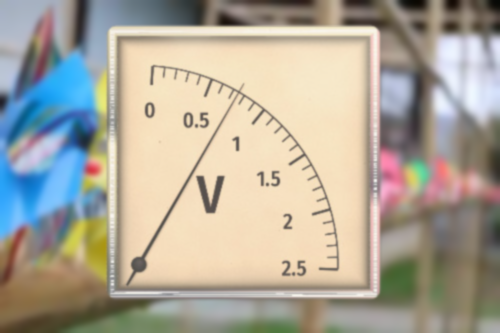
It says 0.75 V
